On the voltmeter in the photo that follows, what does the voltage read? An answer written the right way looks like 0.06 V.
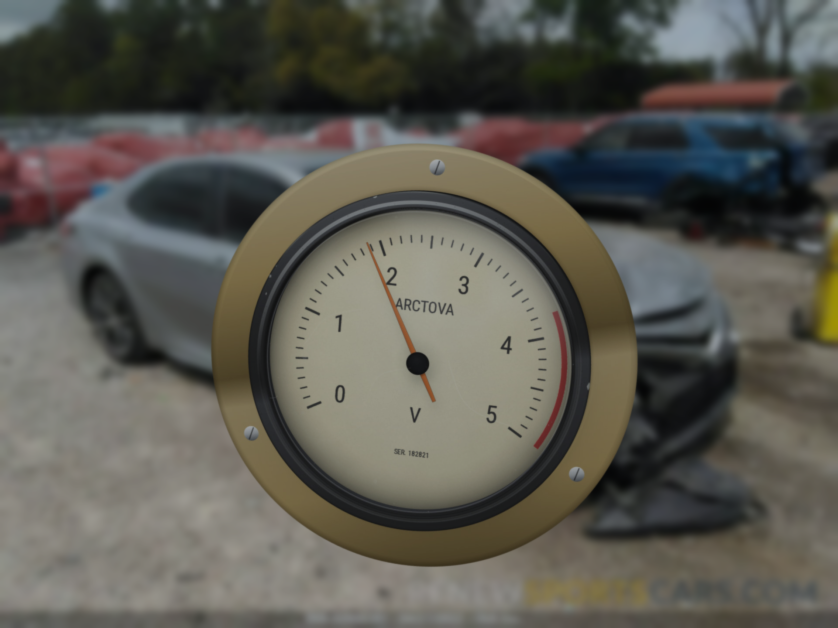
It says 1.9 V
